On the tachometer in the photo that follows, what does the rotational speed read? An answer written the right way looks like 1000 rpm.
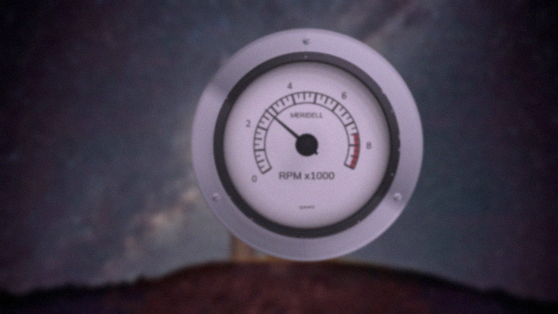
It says 2750 rpm
